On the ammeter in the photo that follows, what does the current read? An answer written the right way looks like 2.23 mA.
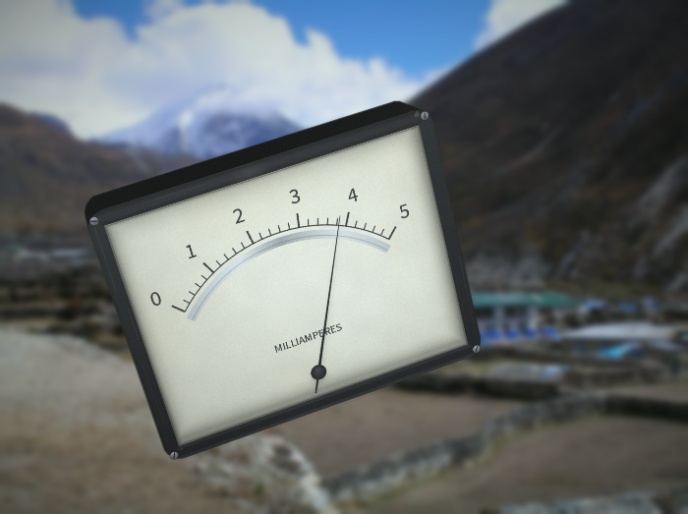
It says 3.8 mA
